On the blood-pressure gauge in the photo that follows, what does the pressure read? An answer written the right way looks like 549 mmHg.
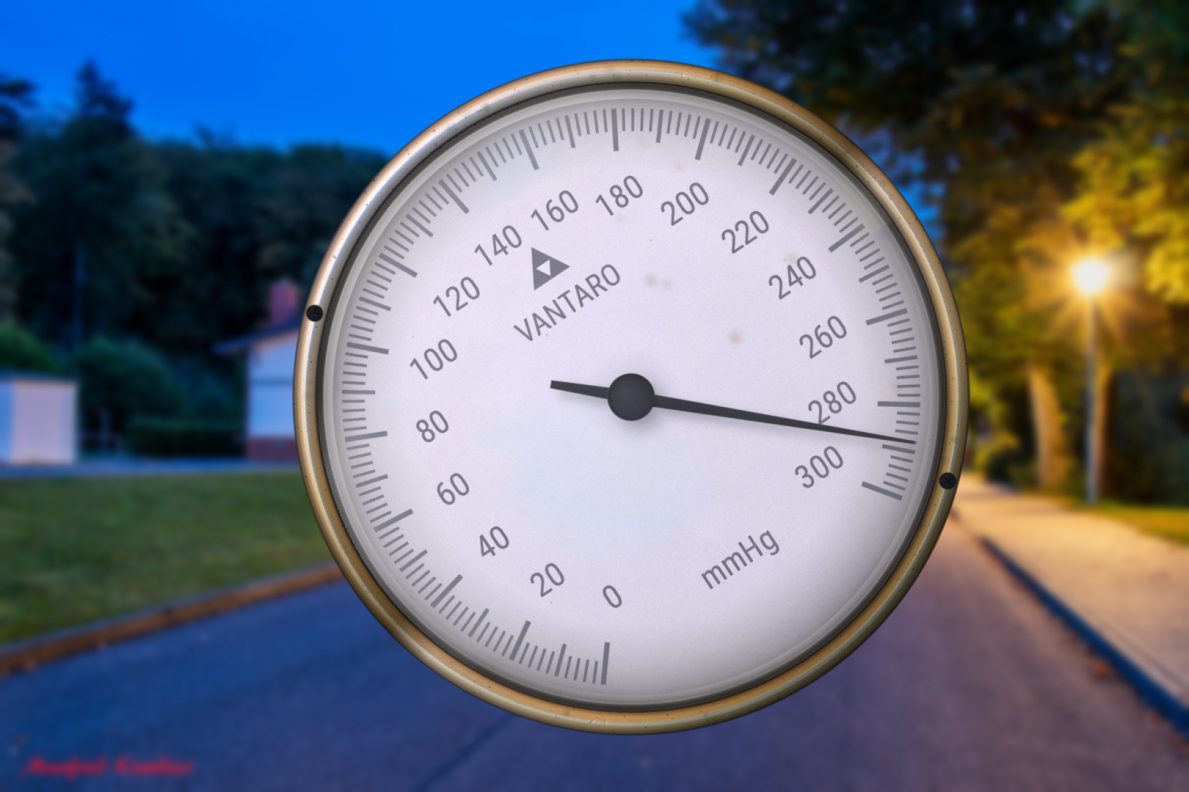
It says 288 mmHg
